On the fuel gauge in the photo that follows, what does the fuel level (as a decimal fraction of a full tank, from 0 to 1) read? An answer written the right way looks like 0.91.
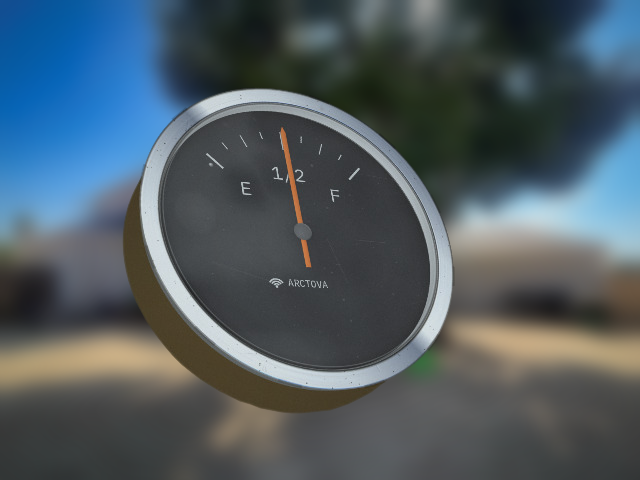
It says 0.5
